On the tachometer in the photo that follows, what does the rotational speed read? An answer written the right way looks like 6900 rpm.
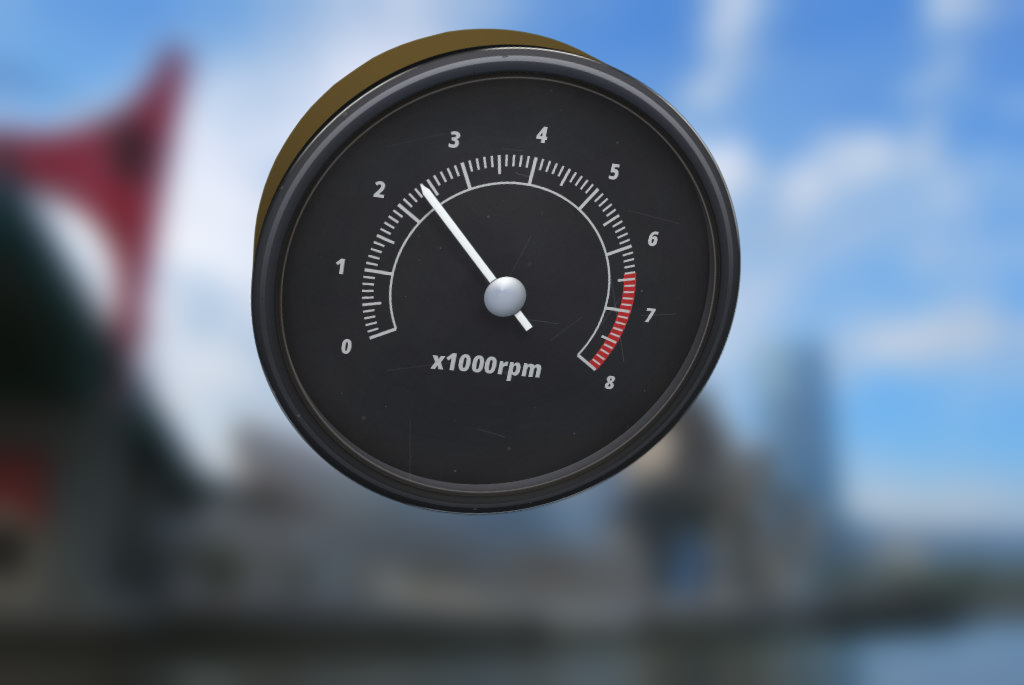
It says 2400 rpm
